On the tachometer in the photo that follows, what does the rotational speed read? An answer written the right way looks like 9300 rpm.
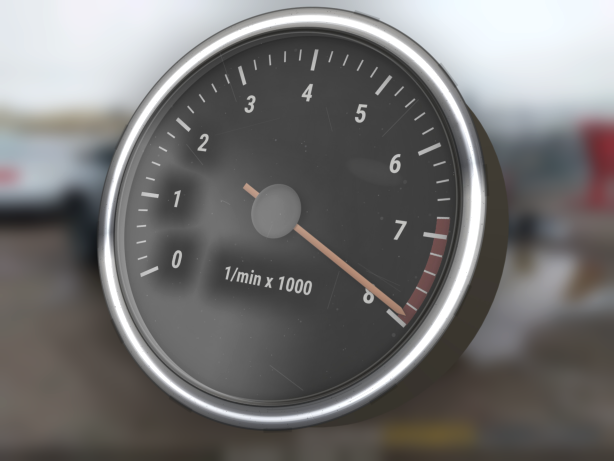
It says 7900 rpm
